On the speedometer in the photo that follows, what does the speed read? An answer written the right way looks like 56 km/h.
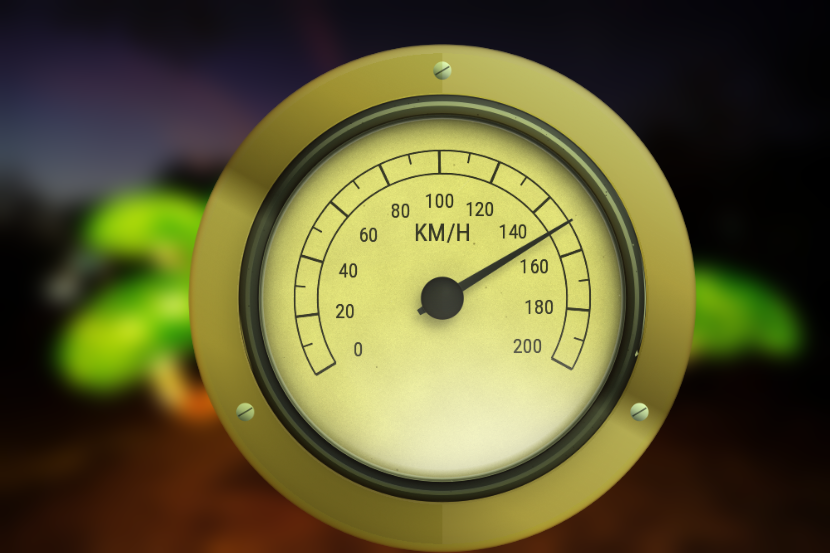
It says 150 km/h
